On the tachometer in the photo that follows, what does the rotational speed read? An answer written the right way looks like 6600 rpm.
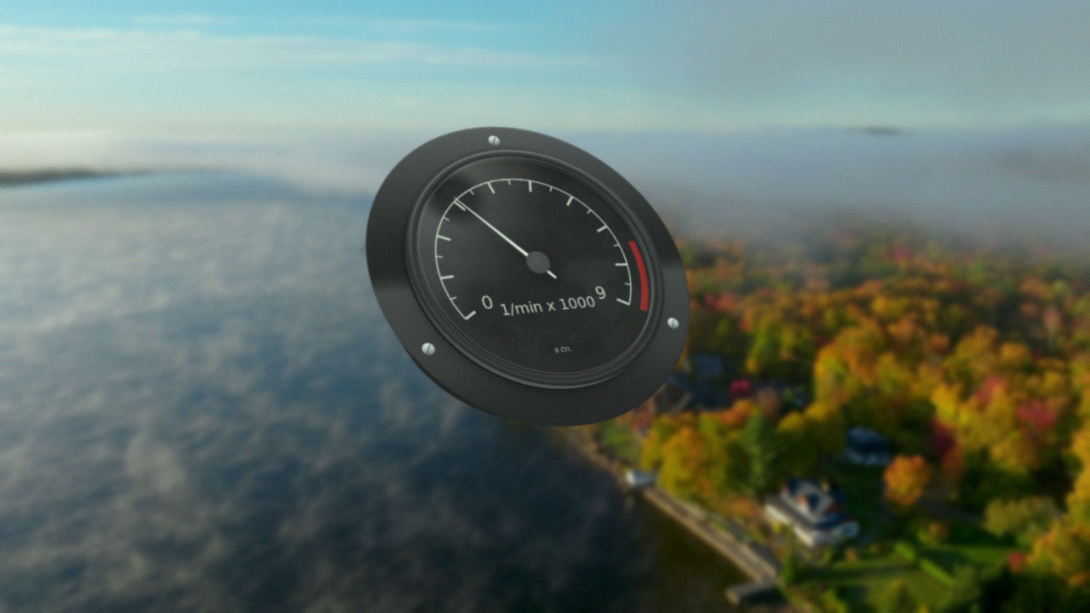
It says 3000 rpm
